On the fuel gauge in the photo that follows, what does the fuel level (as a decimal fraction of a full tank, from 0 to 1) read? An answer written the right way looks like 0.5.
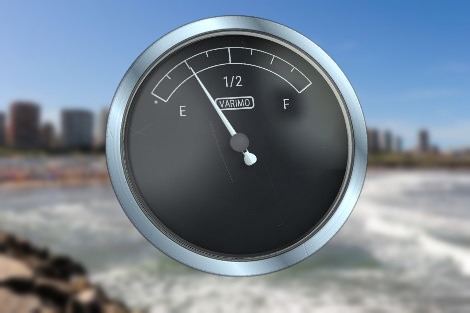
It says 0.25
